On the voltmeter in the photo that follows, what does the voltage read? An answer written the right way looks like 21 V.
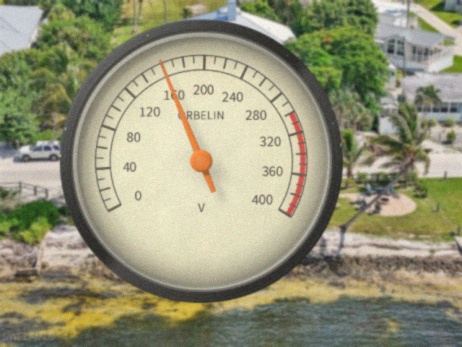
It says 160 V
